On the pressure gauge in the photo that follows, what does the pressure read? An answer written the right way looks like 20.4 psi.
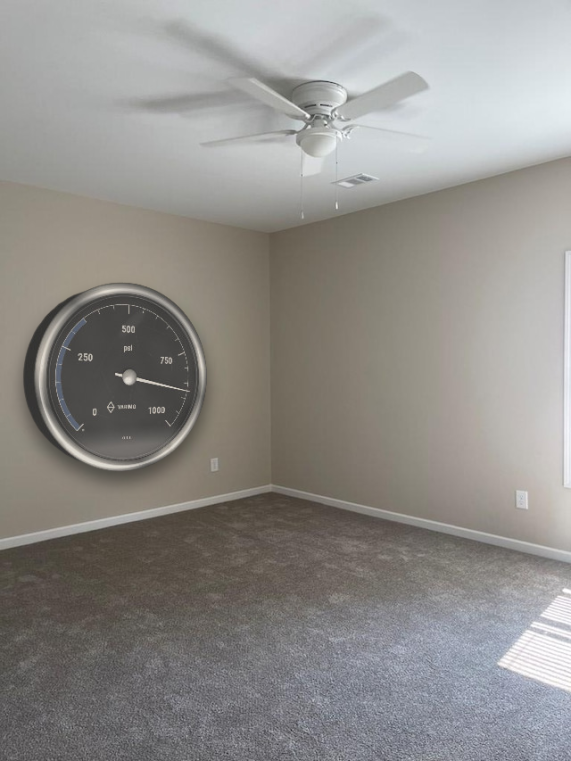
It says 875 psi
